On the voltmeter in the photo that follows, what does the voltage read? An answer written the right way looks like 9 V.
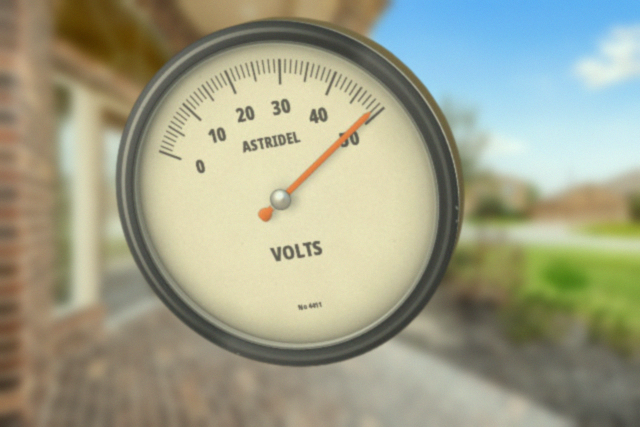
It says 49 V
